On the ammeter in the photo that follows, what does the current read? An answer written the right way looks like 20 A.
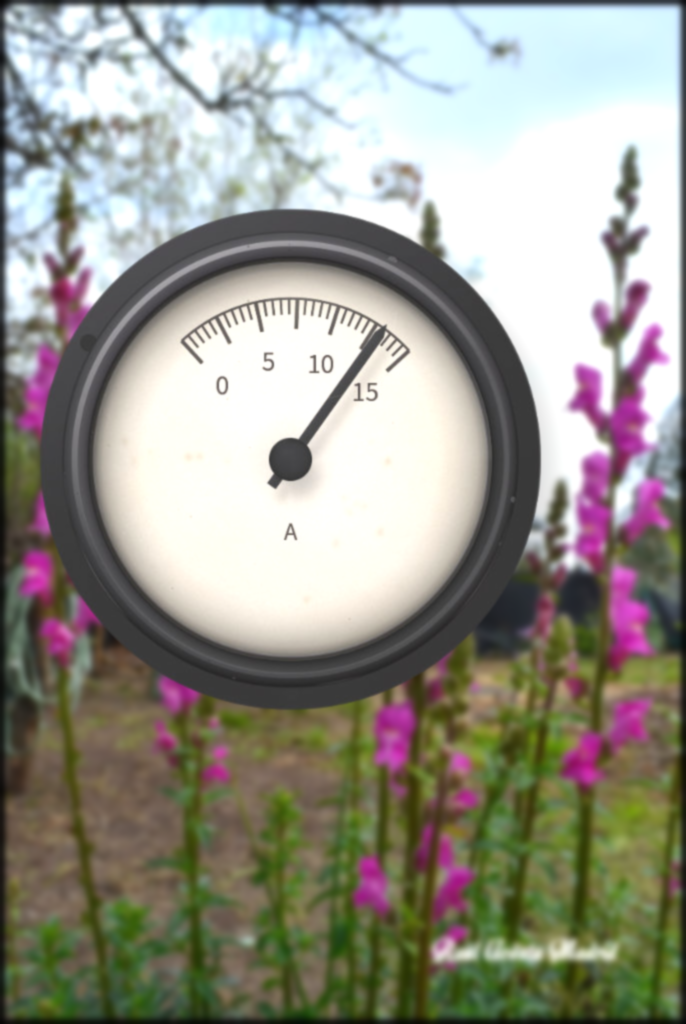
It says 13 A
